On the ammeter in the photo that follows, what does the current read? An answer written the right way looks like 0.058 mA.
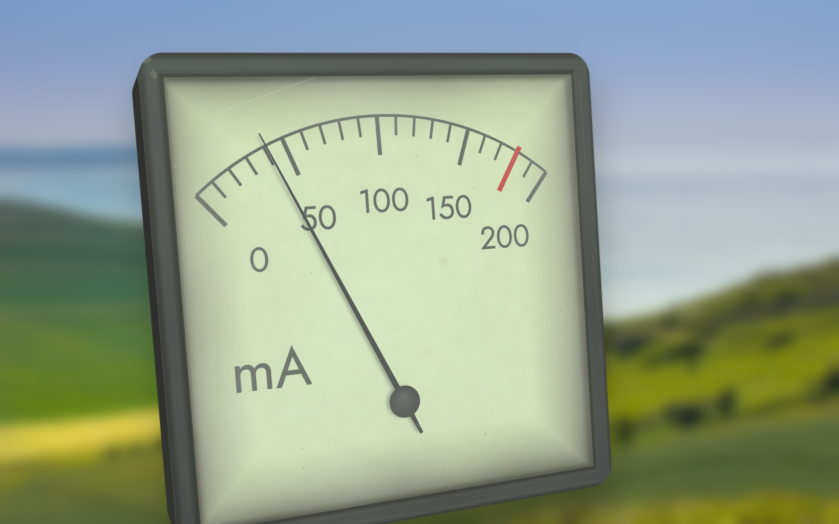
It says 40 mA
